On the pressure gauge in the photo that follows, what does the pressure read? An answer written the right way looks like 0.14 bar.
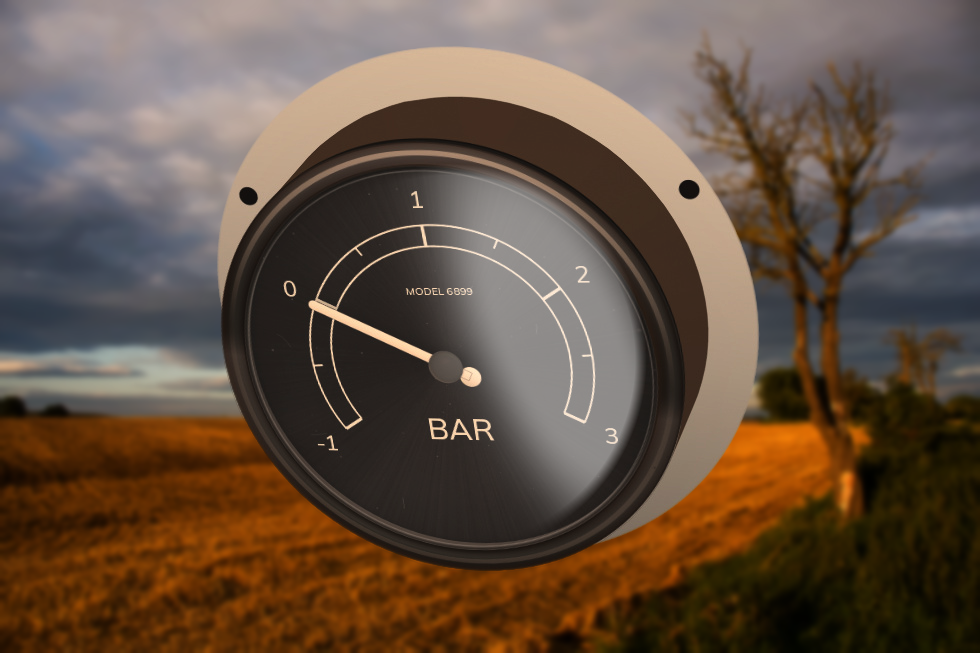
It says 0 bar
